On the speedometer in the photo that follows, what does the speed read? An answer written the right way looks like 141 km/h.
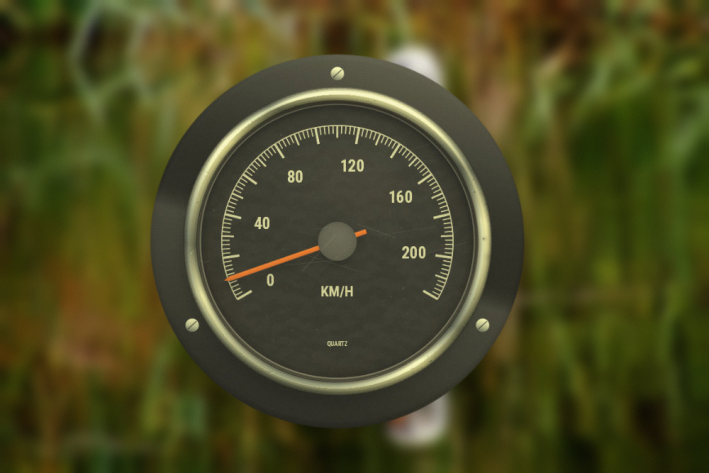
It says 10 km/h
